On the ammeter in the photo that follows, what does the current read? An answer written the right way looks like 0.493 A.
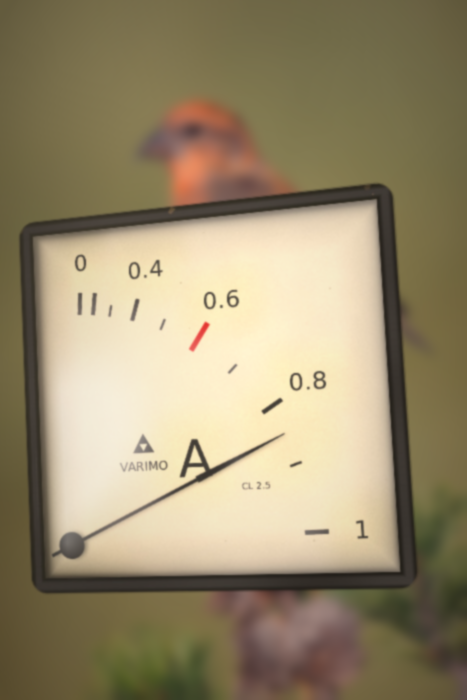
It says 0.85 A
